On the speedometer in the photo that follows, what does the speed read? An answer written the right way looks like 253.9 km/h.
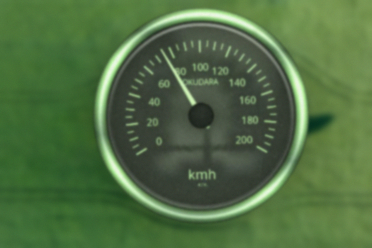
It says 75 km/h
